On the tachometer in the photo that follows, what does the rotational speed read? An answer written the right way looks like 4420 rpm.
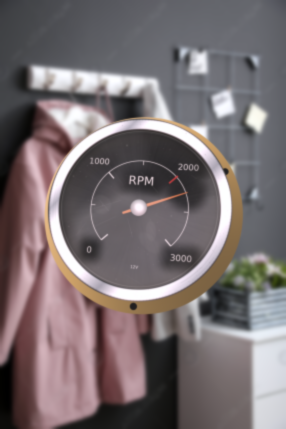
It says 2250 rpm
